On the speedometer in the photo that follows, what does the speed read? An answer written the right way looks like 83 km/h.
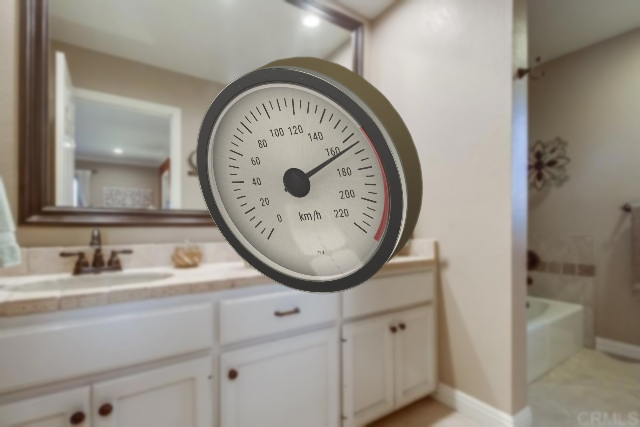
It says 165 km/h
